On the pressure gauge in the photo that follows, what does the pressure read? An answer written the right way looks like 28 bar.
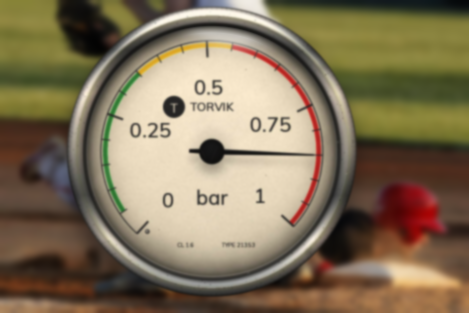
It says 0.85 bar
